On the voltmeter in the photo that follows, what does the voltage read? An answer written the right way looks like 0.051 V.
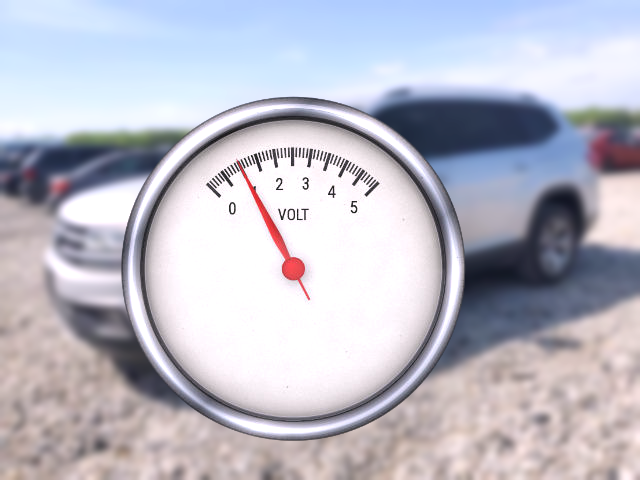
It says 1 V
